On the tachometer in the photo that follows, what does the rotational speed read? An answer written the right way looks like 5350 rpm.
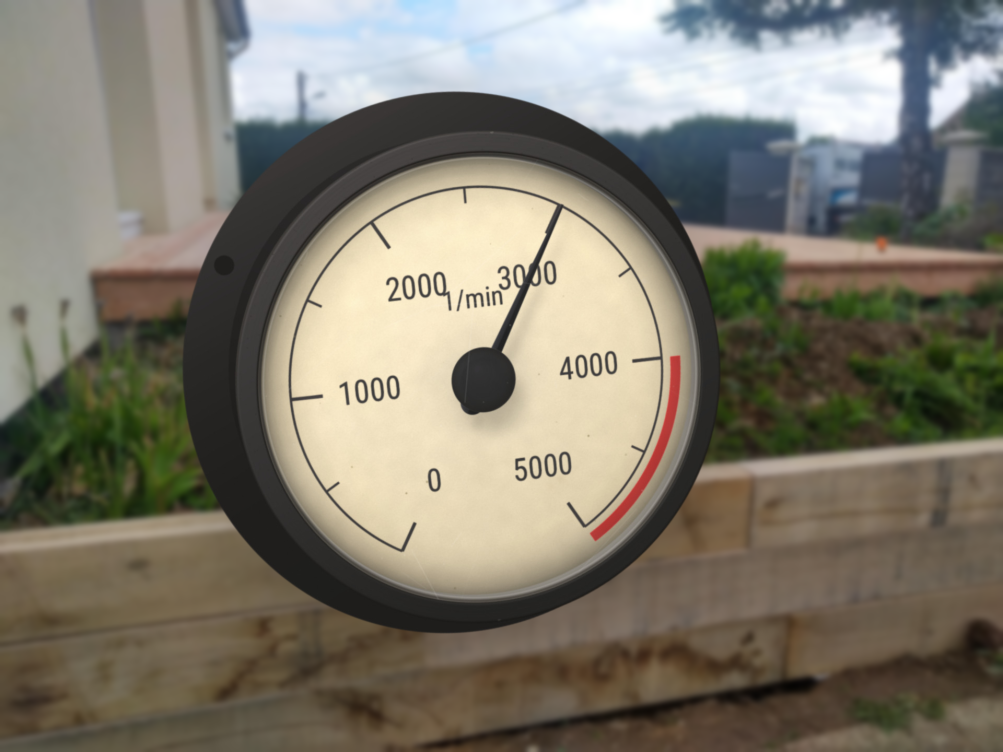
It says 3000 rpm
